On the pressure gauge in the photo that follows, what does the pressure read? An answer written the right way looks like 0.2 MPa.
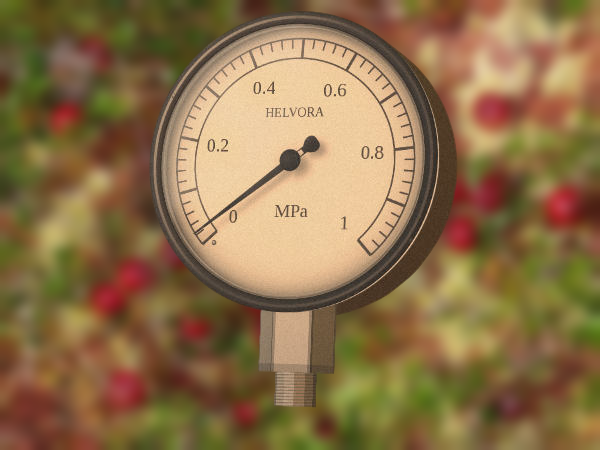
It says 0.02 MPa
